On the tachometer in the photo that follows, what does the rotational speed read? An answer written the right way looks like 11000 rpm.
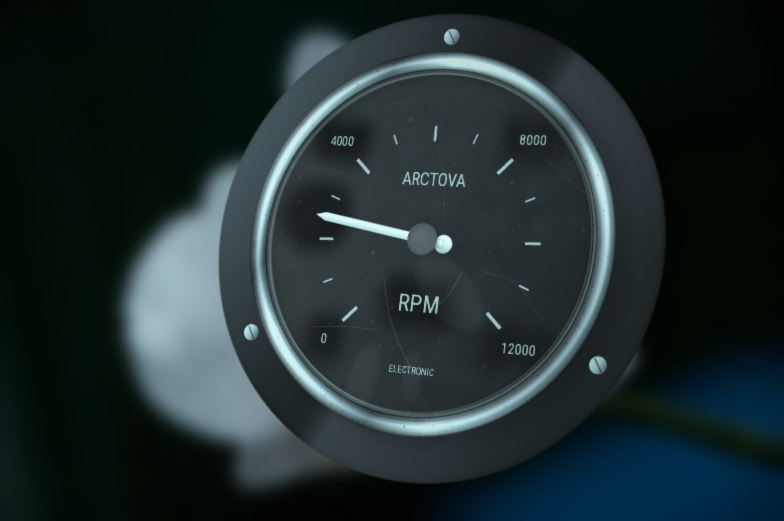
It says 2500 rpm
